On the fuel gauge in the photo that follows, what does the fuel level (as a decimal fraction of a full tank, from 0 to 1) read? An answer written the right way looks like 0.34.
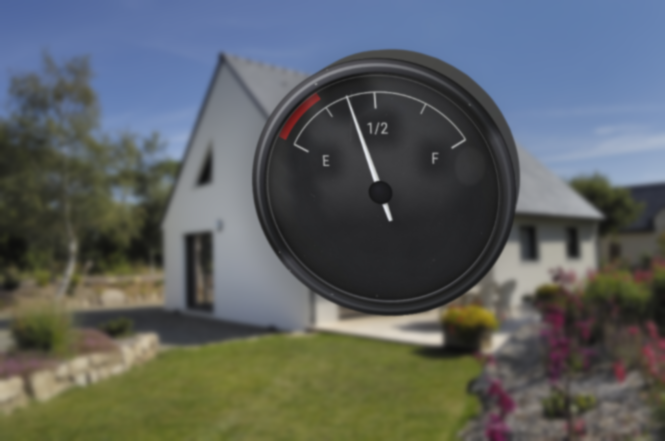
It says 0.375
